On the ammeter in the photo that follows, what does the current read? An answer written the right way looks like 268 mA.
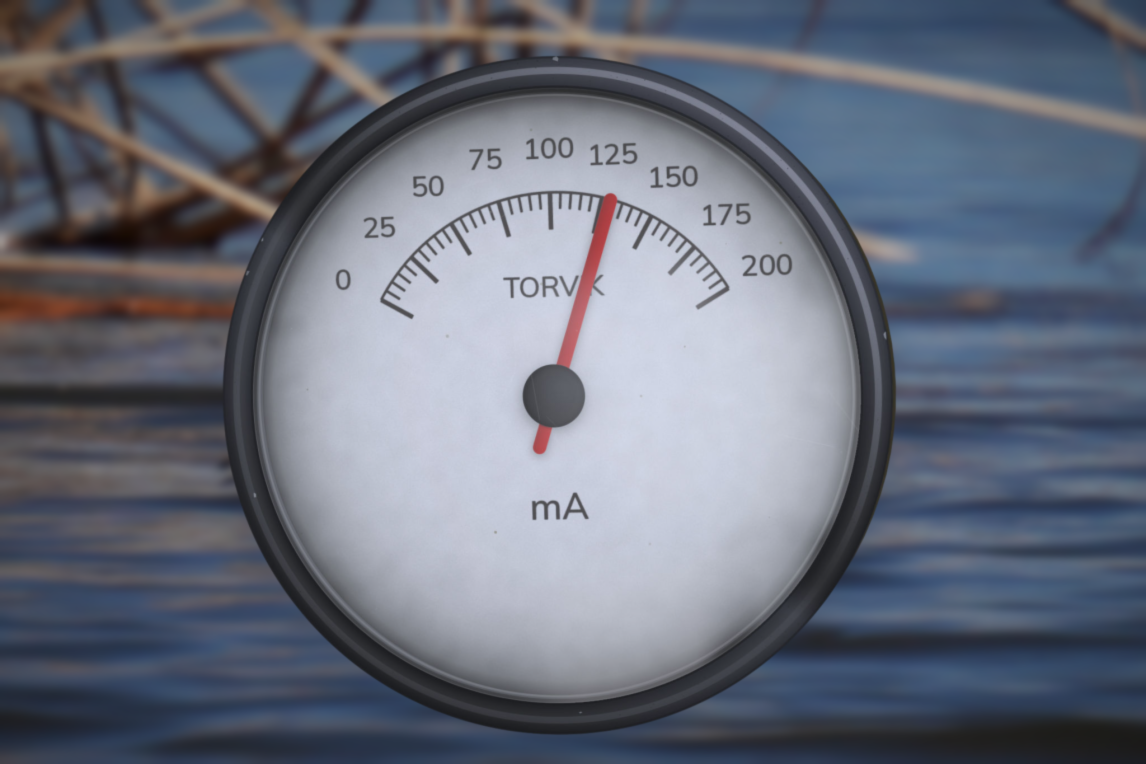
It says 130 mA
